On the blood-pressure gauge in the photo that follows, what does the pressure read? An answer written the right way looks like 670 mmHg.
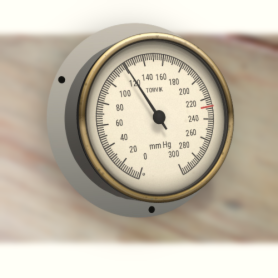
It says 120 mmHg
